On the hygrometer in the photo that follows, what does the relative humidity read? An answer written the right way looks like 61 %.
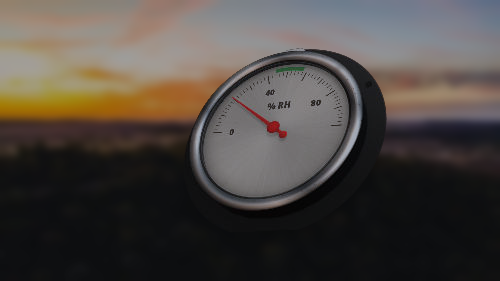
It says 20 %
